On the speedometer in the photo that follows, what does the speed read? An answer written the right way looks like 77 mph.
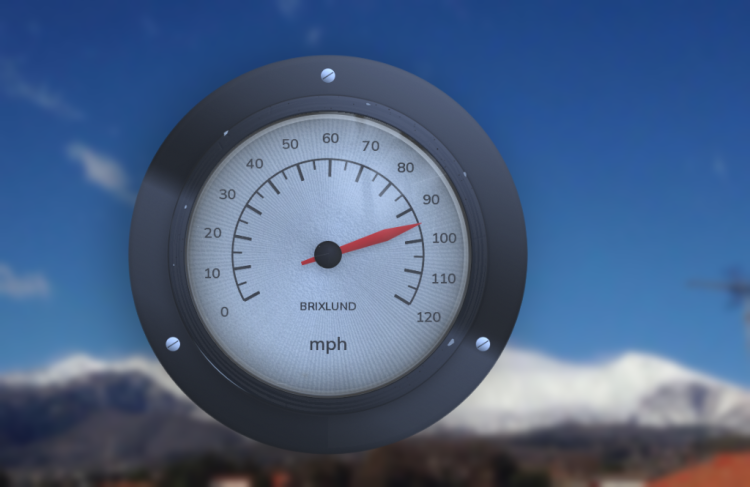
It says 95 mph
